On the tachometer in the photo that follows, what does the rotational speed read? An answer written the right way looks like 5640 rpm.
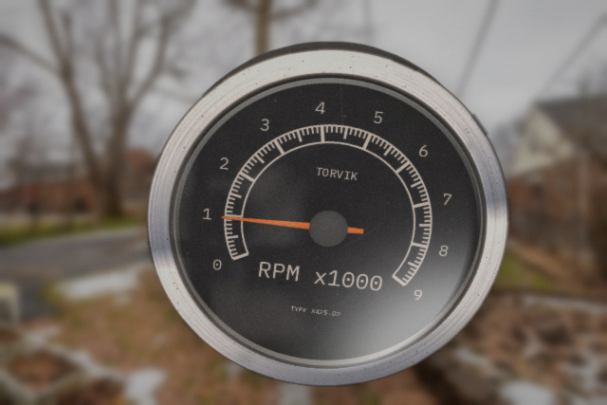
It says 1000 rpm
